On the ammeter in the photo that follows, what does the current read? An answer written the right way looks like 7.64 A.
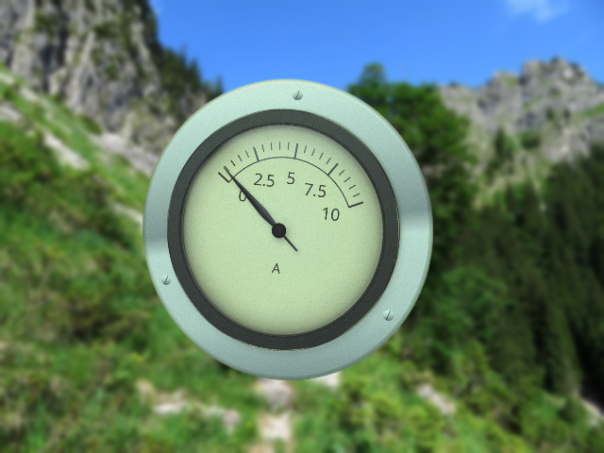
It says 0.5 A
